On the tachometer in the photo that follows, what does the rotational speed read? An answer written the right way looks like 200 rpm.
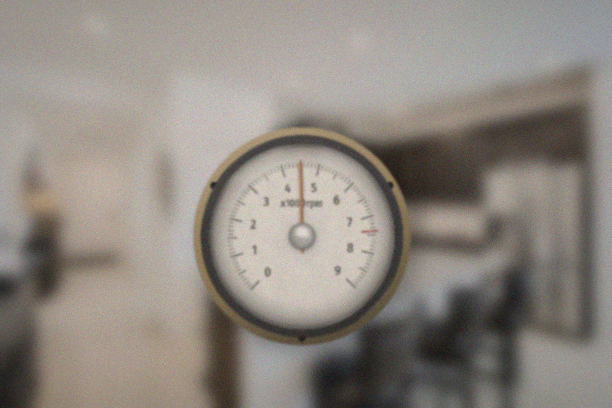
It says 4500 rpm
